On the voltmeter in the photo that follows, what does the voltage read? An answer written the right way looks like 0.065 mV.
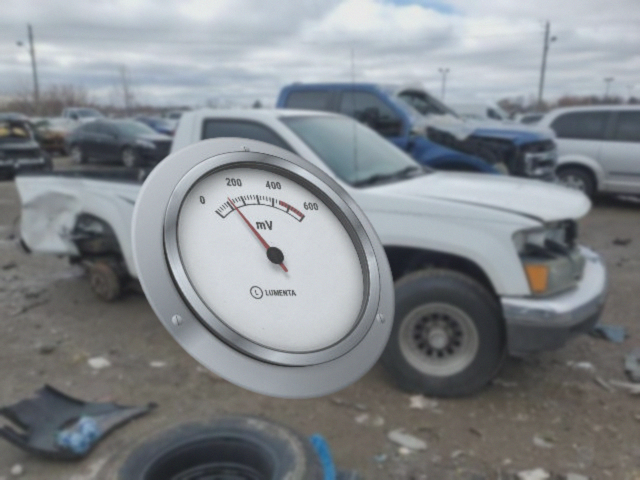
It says 100 mV
